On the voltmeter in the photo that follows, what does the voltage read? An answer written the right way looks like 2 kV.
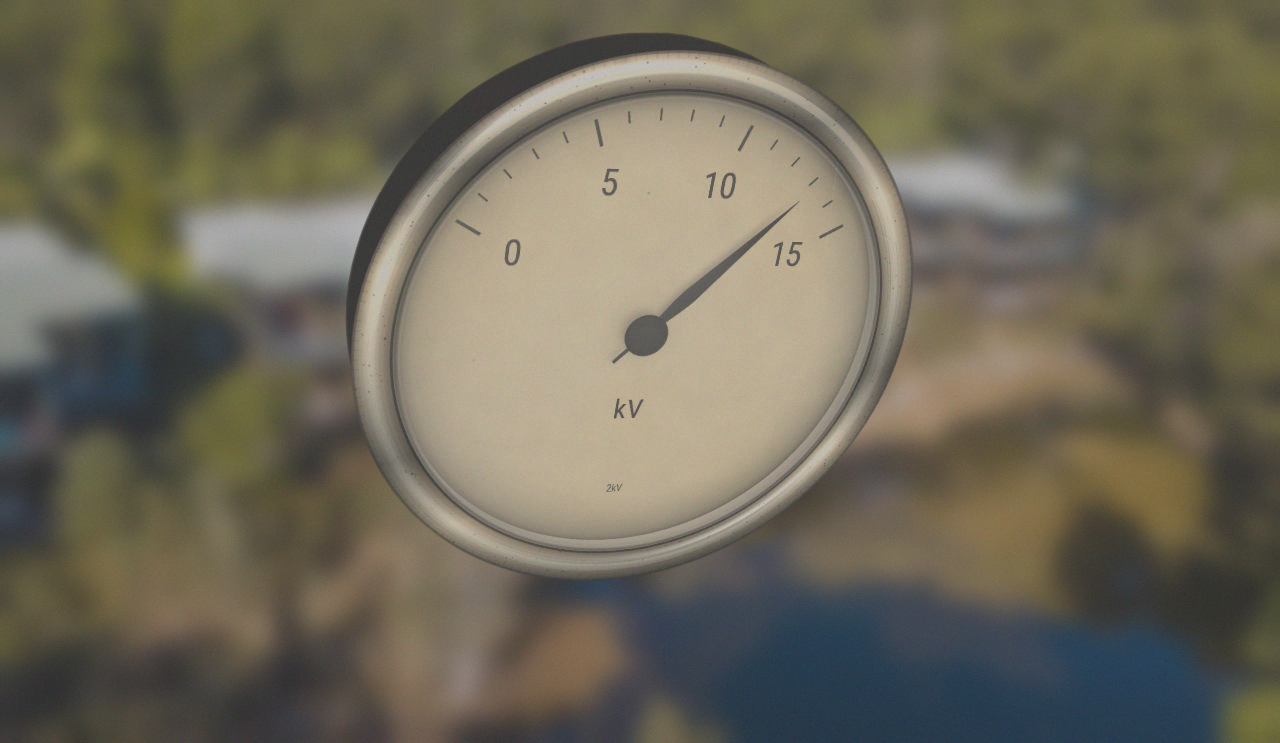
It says 13 kV
